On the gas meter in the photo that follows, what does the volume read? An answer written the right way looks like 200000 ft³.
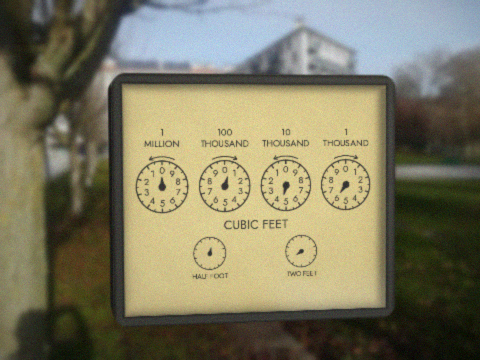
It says 4600 ft³
